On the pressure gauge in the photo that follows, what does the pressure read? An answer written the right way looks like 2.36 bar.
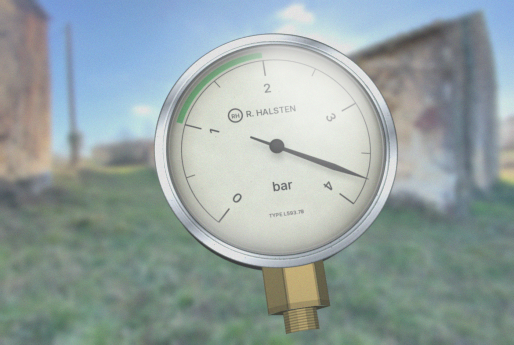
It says 3.75 bar
